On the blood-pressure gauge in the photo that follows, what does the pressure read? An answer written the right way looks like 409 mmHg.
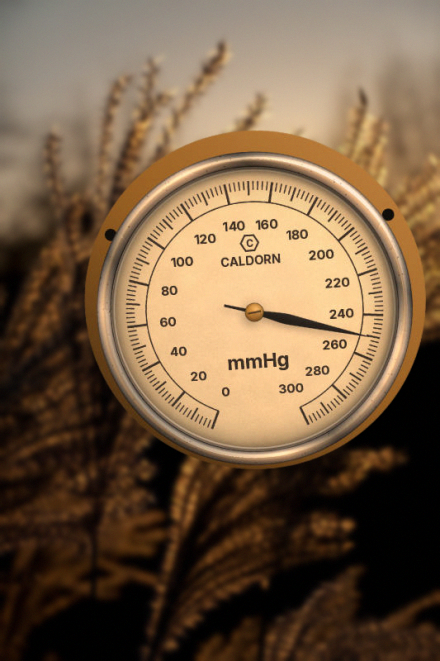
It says 250 mmHg
